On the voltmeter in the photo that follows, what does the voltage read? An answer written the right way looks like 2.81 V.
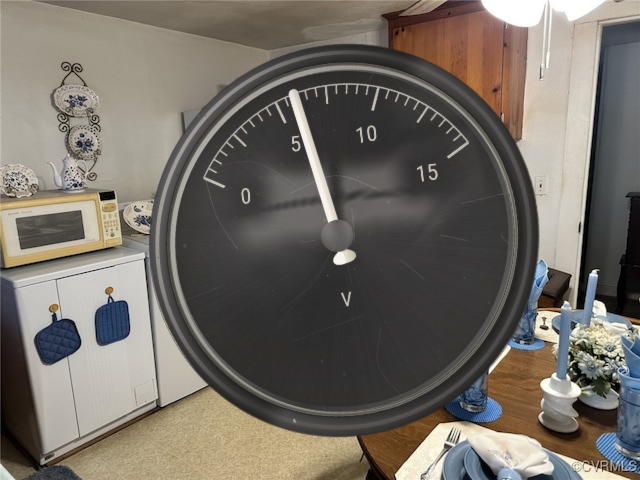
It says 6 V
